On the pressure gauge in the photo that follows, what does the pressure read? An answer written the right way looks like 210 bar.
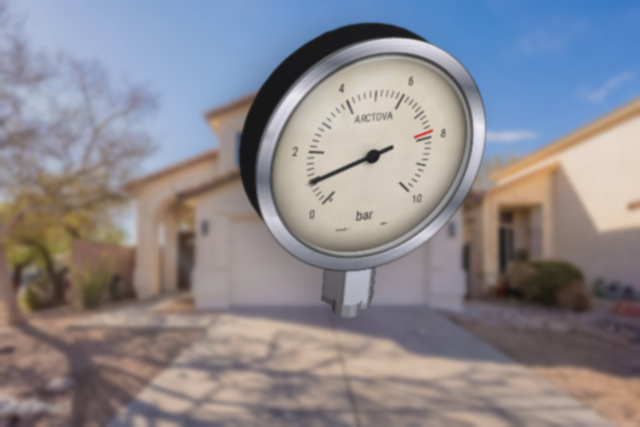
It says 1 bar
